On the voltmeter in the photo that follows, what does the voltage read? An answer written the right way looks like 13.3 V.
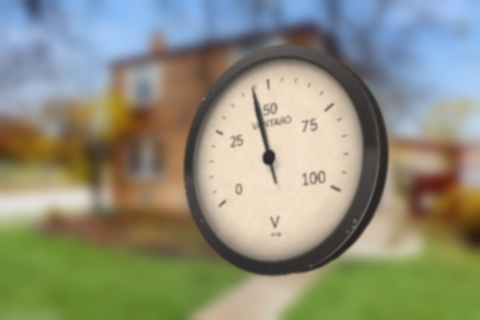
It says 45 V
